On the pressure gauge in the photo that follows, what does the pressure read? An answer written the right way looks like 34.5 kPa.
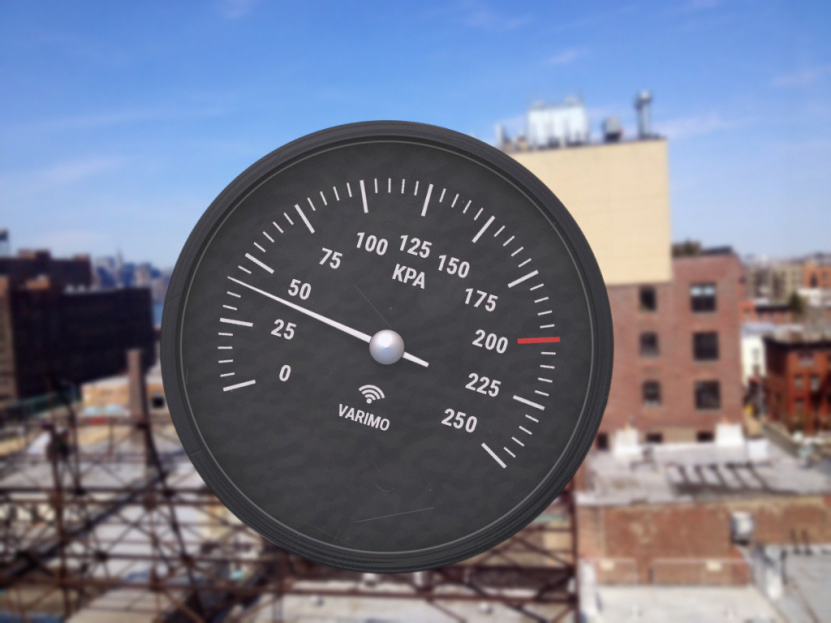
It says 40 kPa
